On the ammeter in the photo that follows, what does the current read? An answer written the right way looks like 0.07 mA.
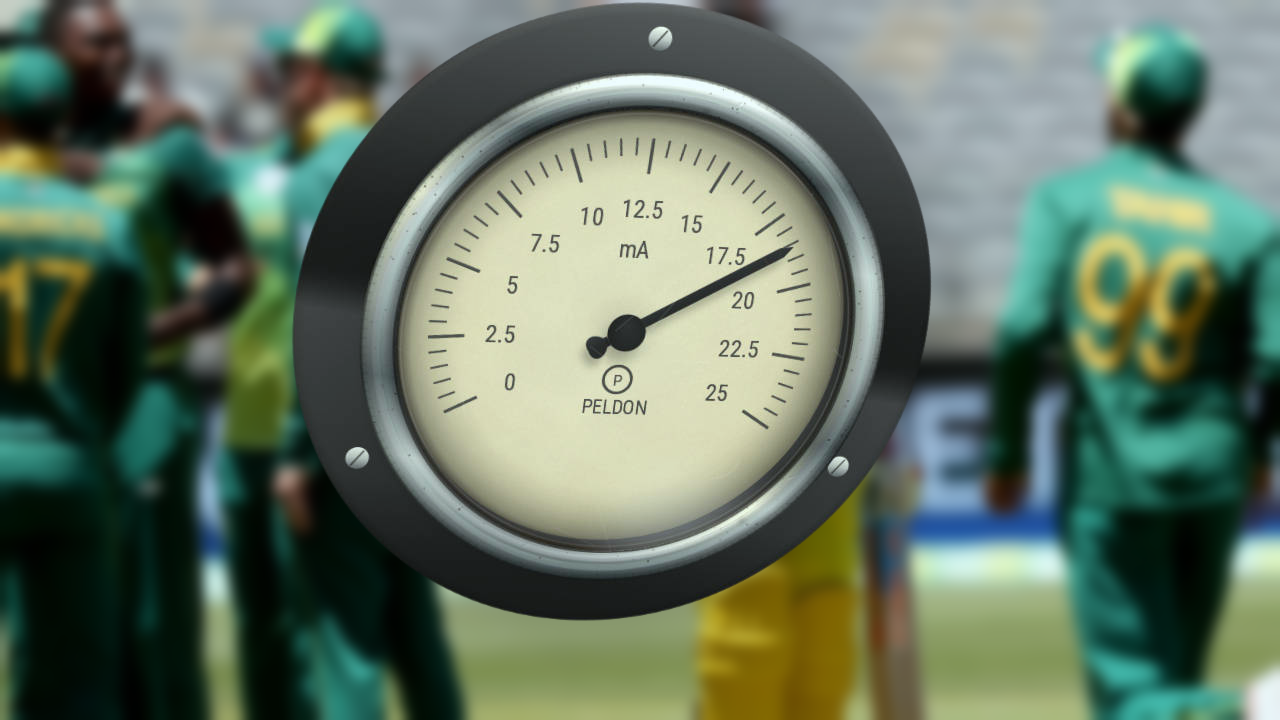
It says 18.5 mA
